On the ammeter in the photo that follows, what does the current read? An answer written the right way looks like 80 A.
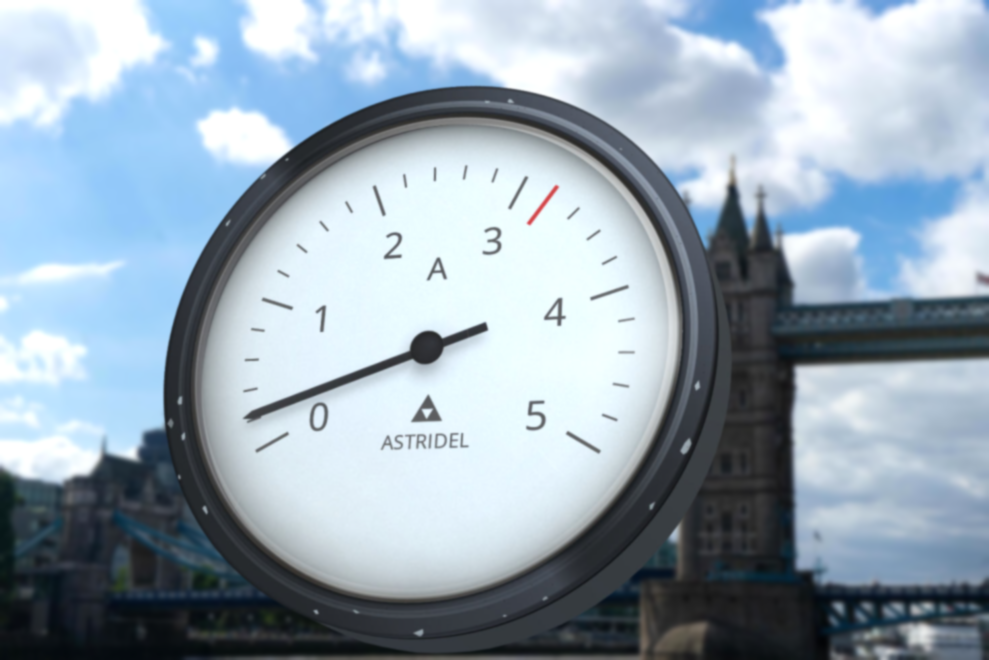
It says 0.2 A
